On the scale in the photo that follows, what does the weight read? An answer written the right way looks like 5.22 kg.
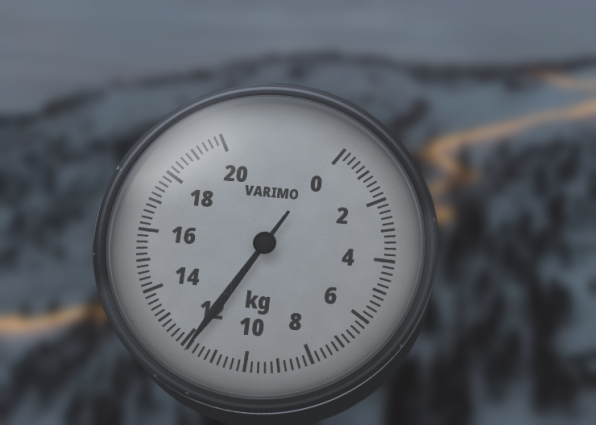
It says 11.8 kg
